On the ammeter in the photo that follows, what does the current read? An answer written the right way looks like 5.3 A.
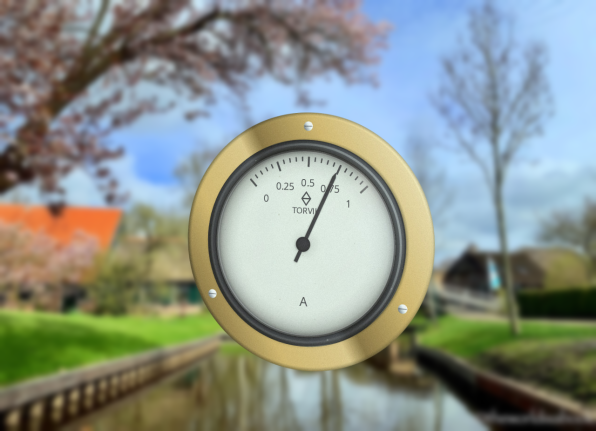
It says 0.75 A
